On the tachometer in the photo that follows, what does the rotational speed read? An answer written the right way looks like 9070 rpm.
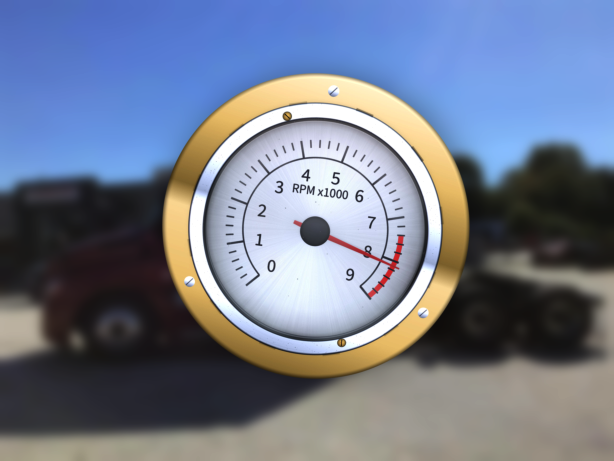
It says 8100 rpm
